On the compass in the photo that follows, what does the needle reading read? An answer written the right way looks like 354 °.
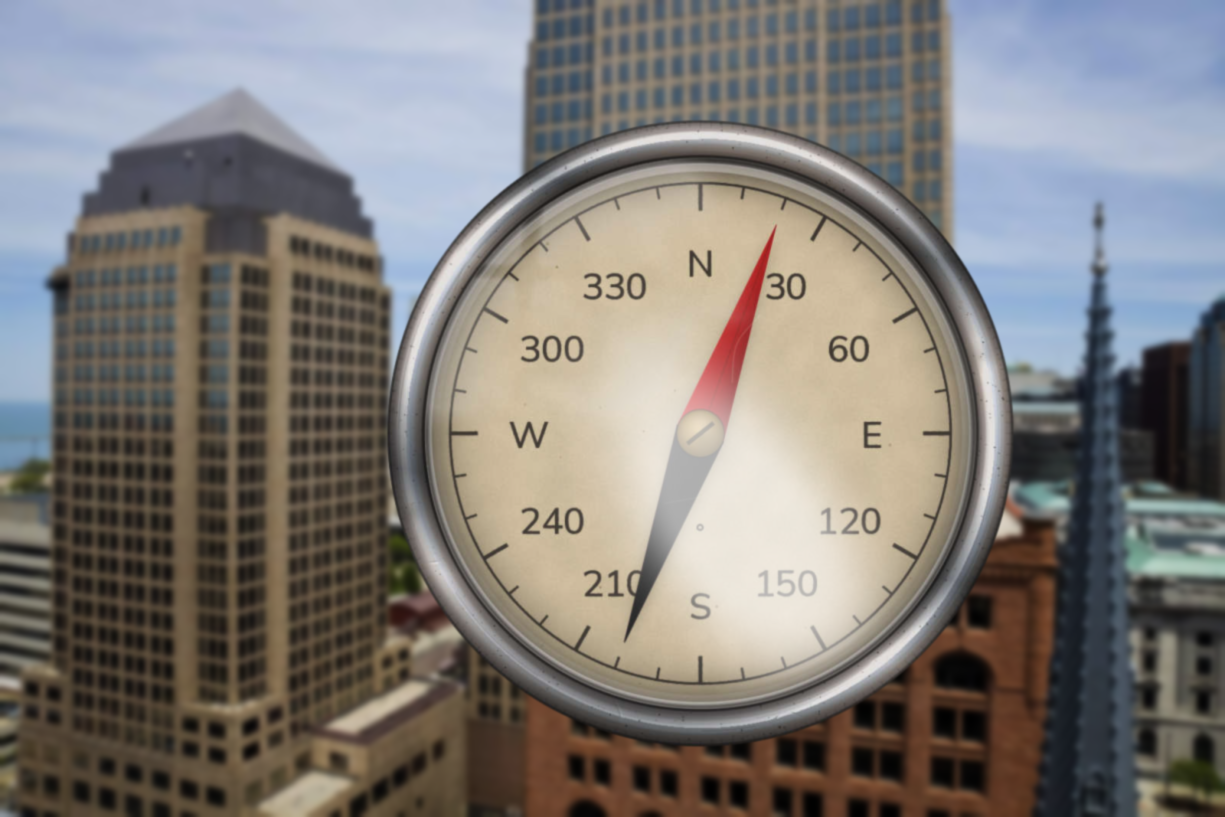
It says 20 °
